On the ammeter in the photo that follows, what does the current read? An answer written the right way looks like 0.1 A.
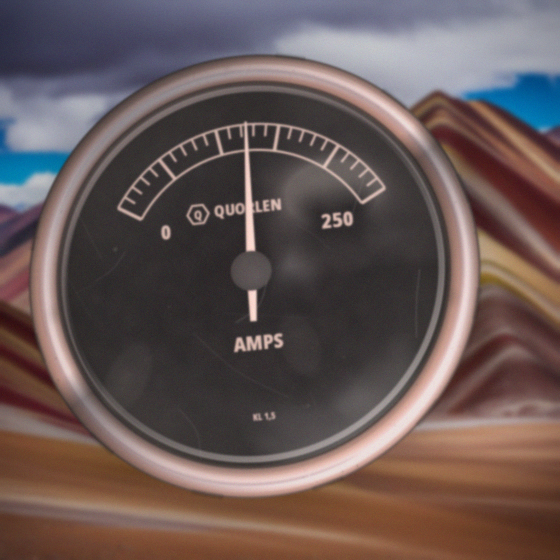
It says 125 A
